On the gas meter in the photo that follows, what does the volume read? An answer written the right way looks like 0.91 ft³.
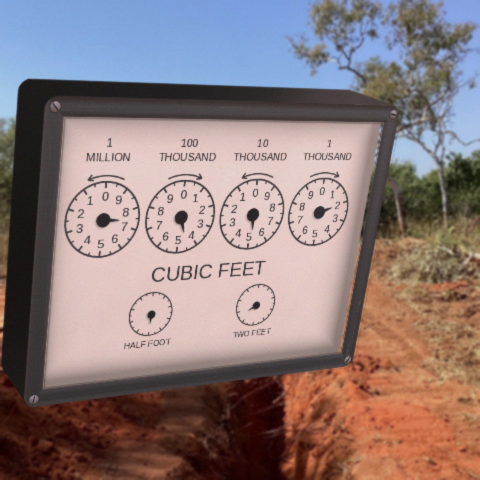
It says 745200 ft³
